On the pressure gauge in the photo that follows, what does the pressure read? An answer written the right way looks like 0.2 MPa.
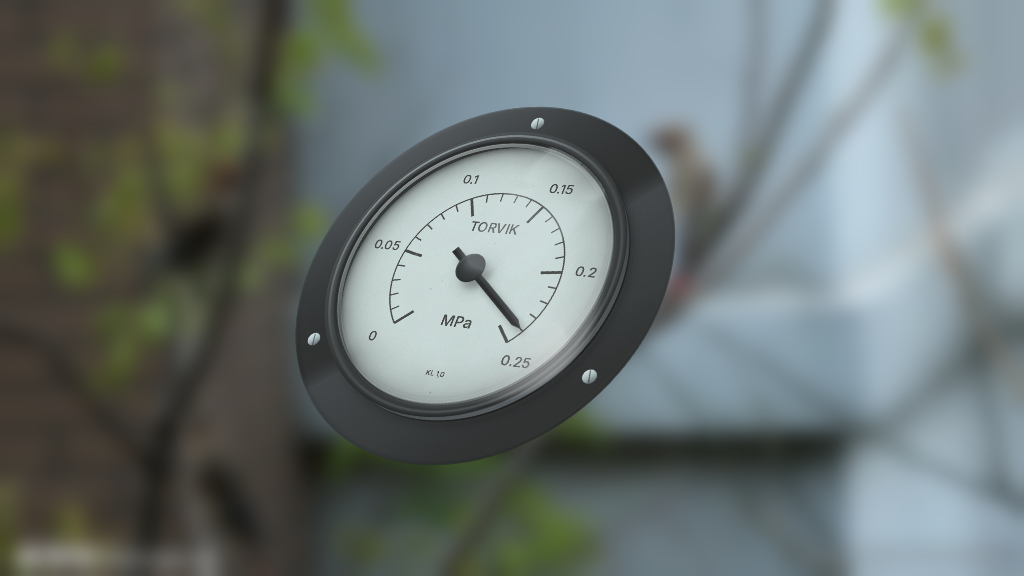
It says 0.24 MPa
